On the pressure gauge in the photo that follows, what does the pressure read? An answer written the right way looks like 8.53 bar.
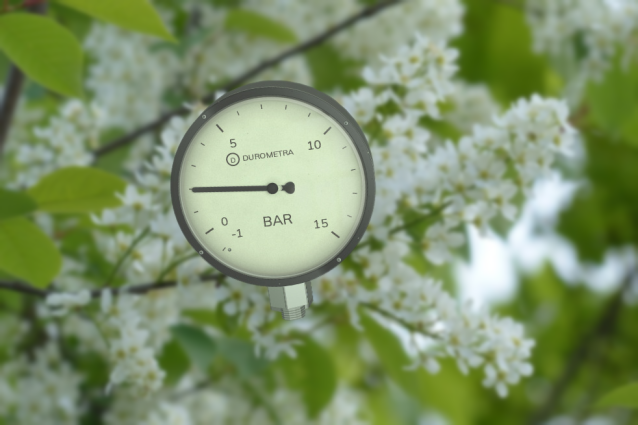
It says 2 bar
